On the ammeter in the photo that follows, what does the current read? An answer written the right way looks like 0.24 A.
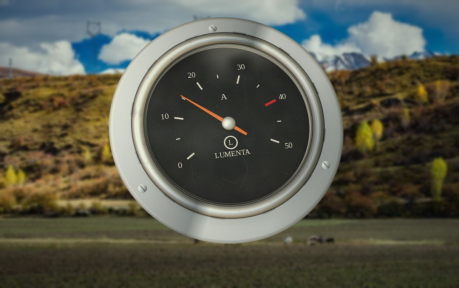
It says 15 A
